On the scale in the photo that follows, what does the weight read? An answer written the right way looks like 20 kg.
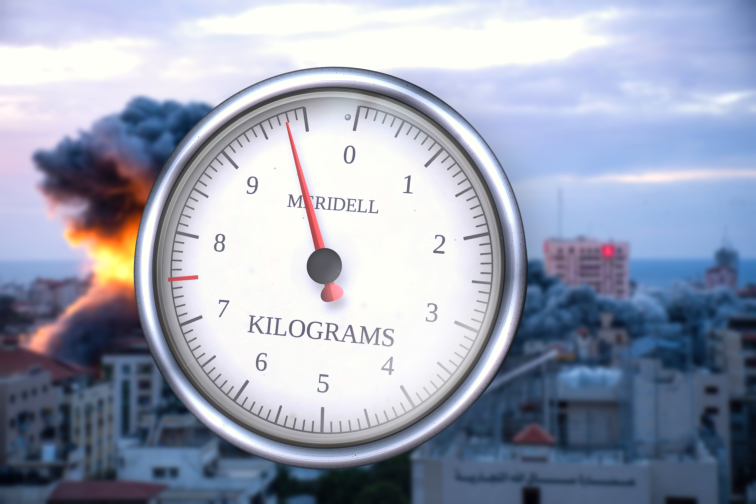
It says 9.8 kg
